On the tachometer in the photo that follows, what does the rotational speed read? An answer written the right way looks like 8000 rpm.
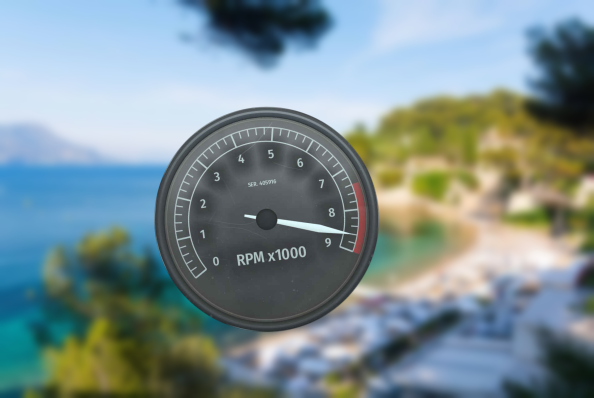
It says 8600 rpm
